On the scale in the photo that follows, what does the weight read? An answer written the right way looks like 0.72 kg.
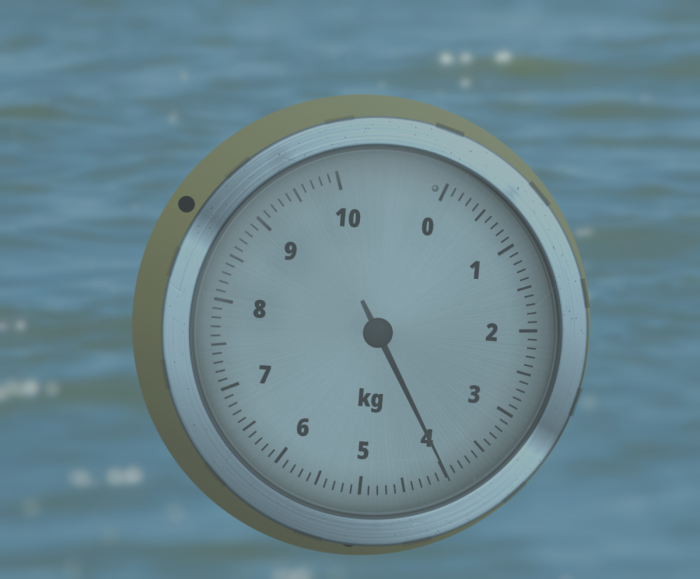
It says 4 kg
